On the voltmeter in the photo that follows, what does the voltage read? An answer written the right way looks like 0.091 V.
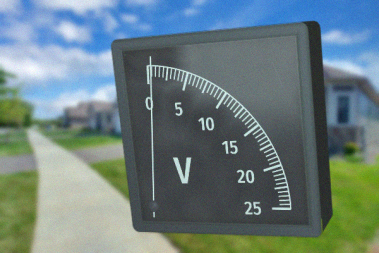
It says 0.5 V
